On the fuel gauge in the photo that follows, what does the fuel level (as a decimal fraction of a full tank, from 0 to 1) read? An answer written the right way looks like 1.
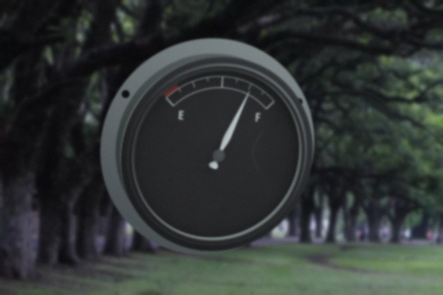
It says 0.75
